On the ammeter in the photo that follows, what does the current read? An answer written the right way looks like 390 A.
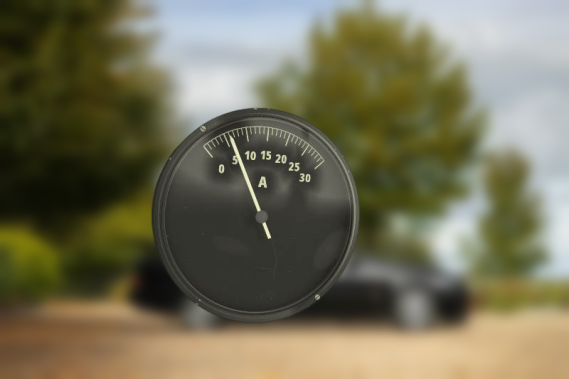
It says 6 A
